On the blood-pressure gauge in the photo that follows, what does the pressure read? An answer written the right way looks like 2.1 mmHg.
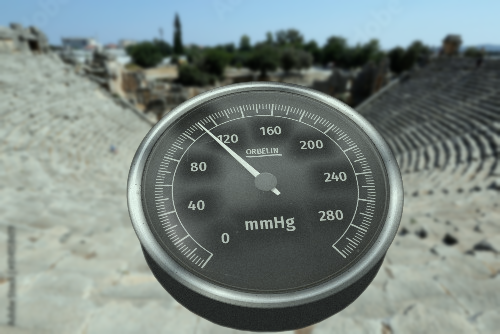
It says 110 mmHg
